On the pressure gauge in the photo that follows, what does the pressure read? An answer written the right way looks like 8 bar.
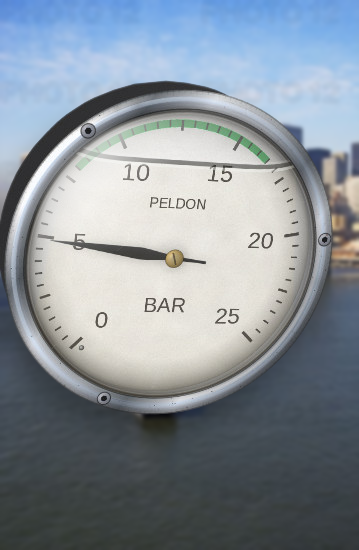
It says 5 bar
